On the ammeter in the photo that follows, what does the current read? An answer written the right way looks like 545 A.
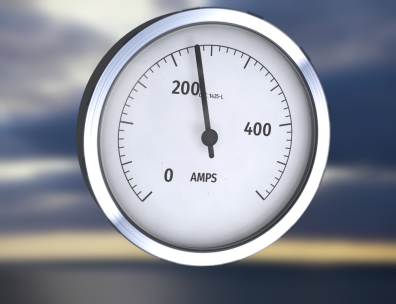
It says 230 A
